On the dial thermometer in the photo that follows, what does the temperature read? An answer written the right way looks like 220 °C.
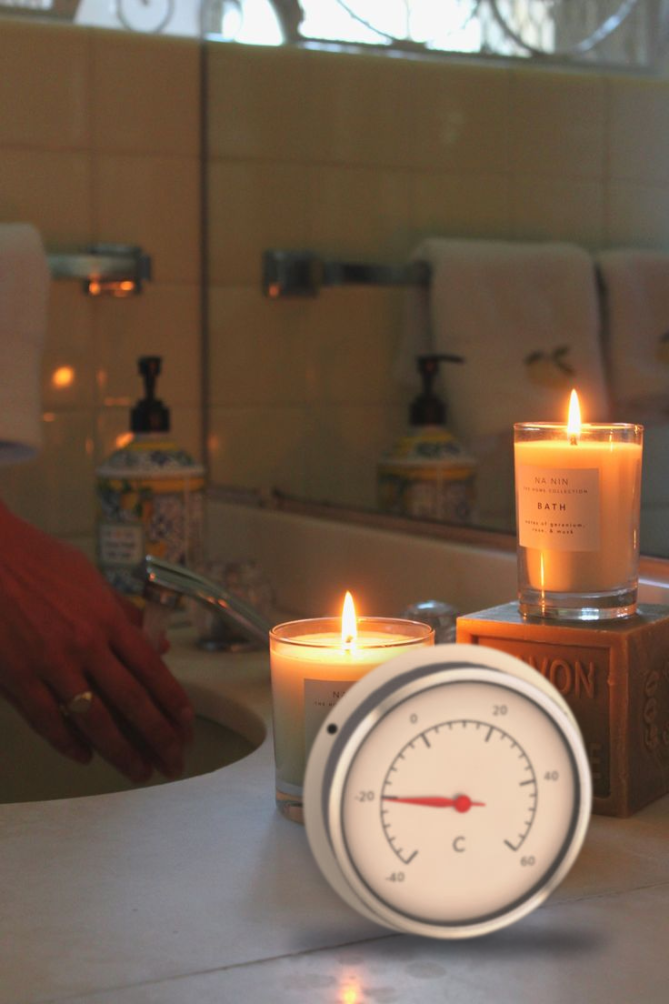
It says -20 °C
